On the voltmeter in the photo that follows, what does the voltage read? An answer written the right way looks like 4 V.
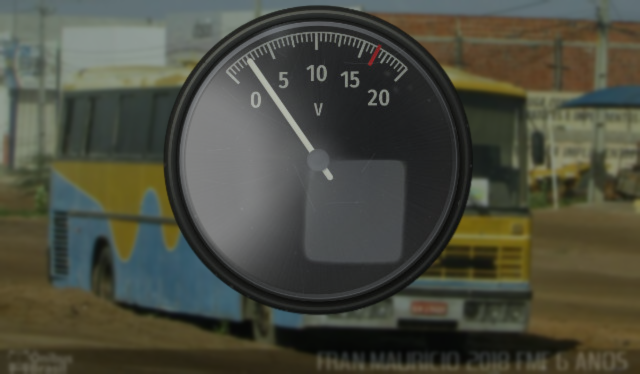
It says 2.5 V
